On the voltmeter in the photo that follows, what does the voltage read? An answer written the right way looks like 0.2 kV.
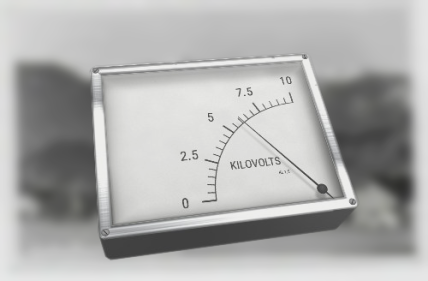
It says 6 kV
